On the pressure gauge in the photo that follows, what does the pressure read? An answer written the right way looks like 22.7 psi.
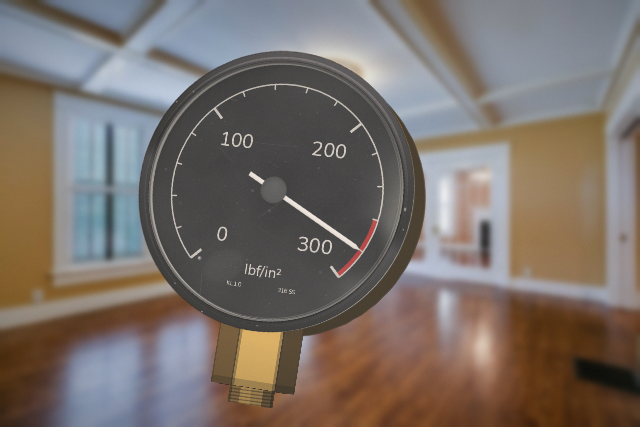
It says 280 psi
